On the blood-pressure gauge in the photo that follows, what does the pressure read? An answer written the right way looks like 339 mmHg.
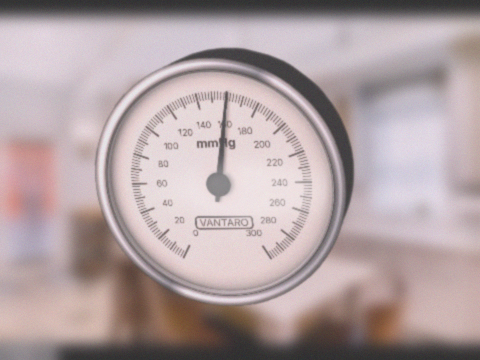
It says 160 mmHg
